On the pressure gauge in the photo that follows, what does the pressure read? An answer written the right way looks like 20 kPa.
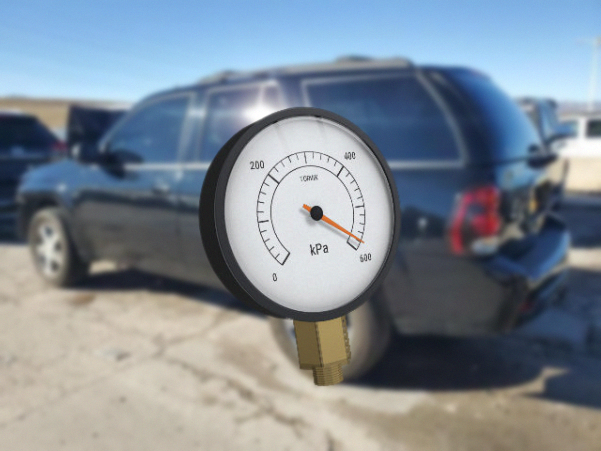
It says 580 kPa
